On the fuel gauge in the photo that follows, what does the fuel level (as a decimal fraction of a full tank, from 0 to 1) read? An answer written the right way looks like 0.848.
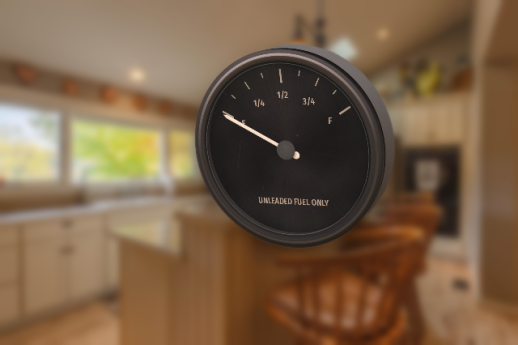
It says 0
